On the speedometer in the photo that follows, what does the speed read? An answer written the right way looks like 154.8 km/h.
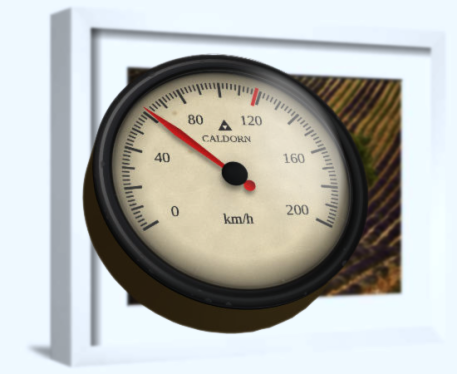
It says 60 km/h
